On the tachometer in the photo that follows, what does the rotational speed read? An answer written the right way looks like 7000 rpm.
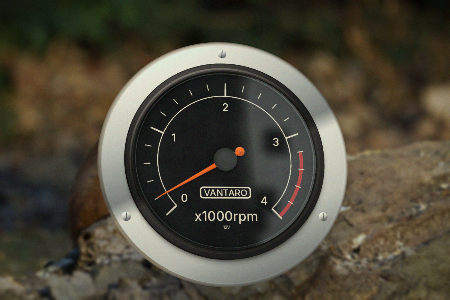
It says 200 rpm
